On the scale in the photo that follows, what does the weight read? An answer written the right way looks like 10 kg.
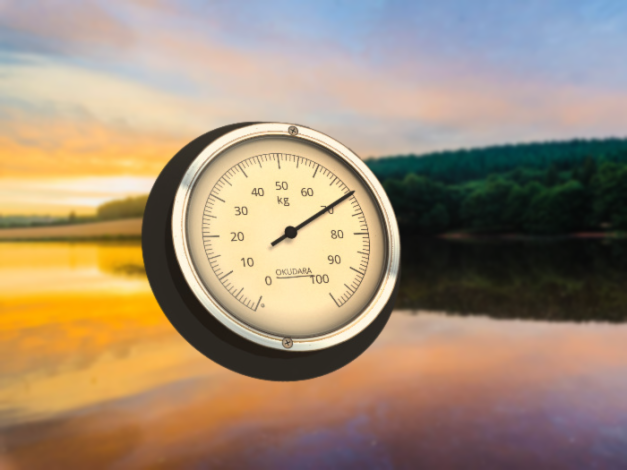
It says 70 kg
